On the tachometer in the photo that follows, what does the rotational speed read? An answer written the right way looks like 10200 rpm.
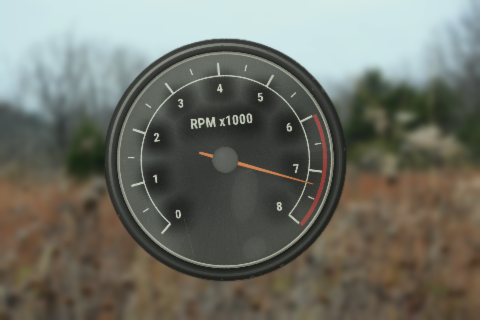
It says 7250 rpm
